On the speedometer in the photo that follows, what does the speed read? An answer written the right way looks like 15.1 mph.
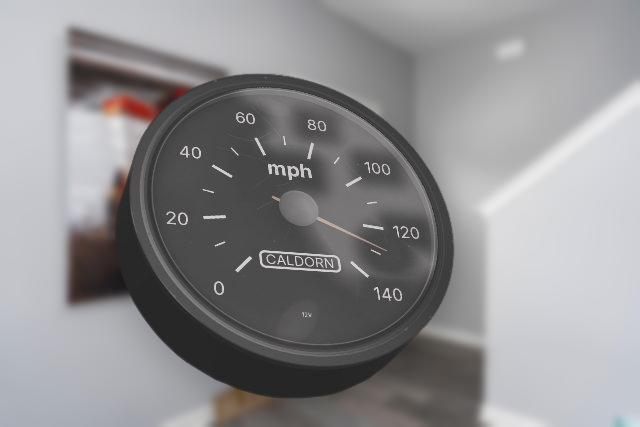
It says 130 mph
